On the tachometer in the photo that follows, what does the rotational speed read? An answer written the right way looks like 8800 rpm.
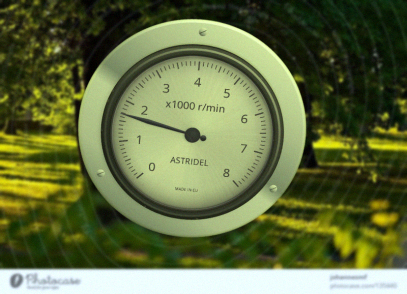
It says 1700 rpm
